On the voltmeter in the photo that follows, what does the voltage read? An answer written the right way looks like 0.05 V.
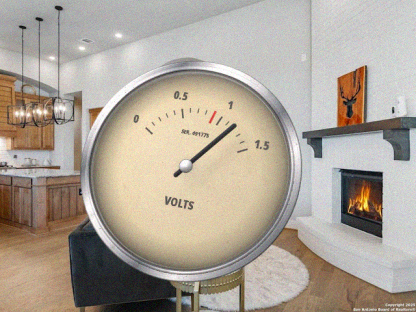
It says 1.2 V
